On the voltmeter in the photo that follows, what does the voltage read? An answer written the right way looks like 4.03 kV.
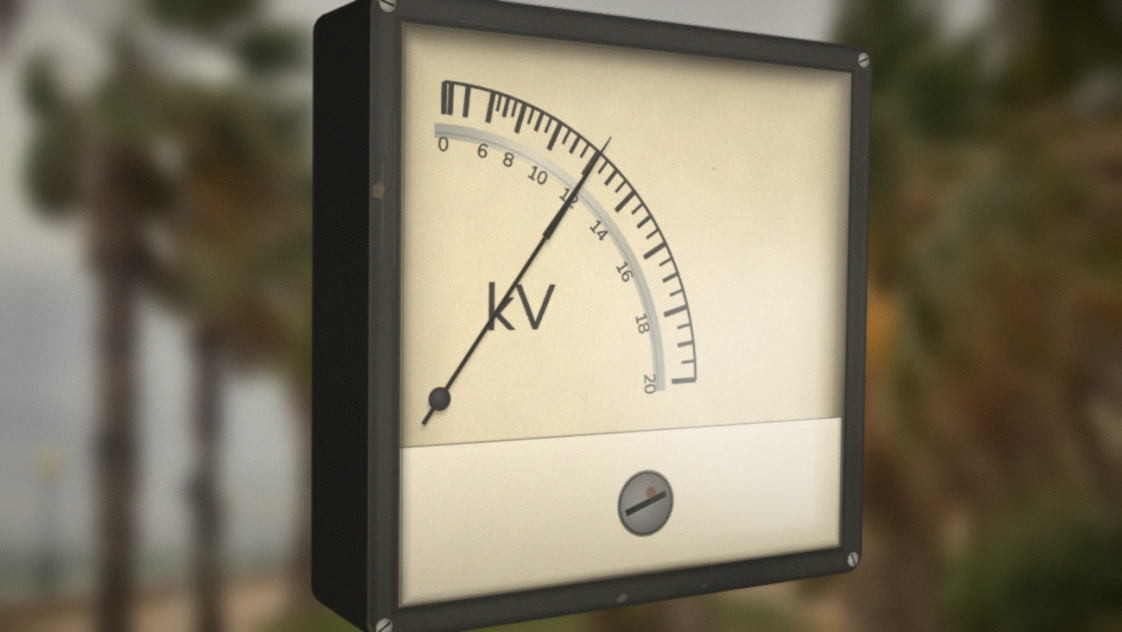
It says 12 kV
